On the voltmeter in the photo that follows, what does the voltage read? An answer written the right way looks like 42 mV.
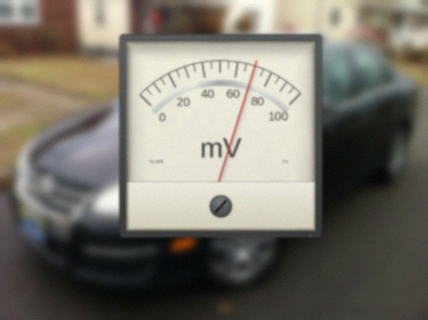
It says 70 mV
